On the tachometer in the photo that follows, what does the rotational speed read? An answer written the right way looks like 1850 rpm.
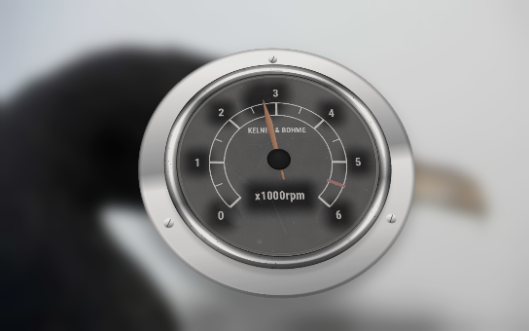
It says 2750 rpm
